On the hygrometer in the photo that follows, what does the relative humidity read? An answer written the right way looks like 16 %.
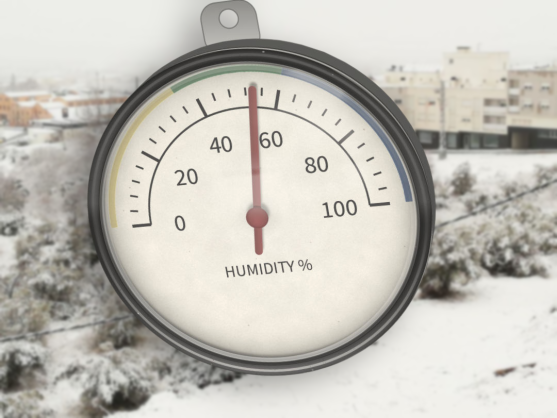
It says 54 %
